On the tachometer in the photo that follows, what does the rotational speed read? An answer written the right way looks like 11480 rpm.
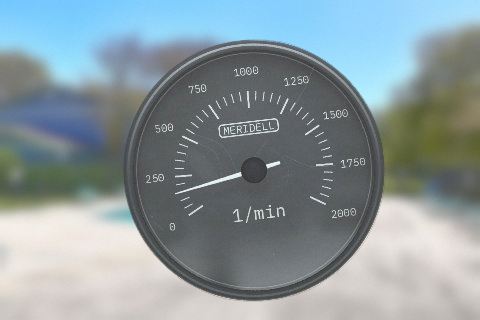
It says 150 rpm
